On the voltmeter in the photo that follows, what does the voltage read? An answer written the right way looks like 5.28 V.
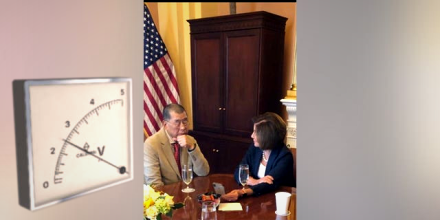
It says 2.5 V
